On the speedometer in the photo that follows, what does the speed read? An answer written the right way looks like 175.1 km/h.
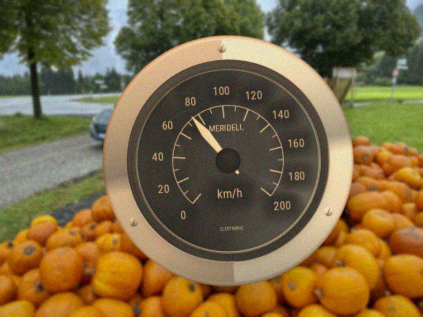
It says 75 km/h
